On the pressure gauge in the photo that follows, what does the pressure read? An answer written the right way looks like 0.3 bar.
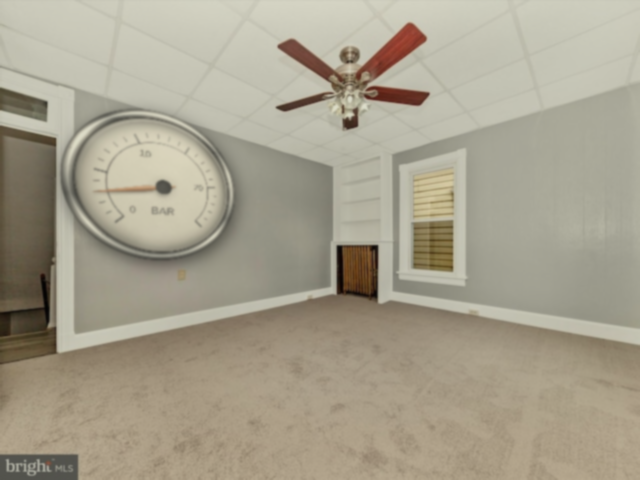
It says 3 bar
